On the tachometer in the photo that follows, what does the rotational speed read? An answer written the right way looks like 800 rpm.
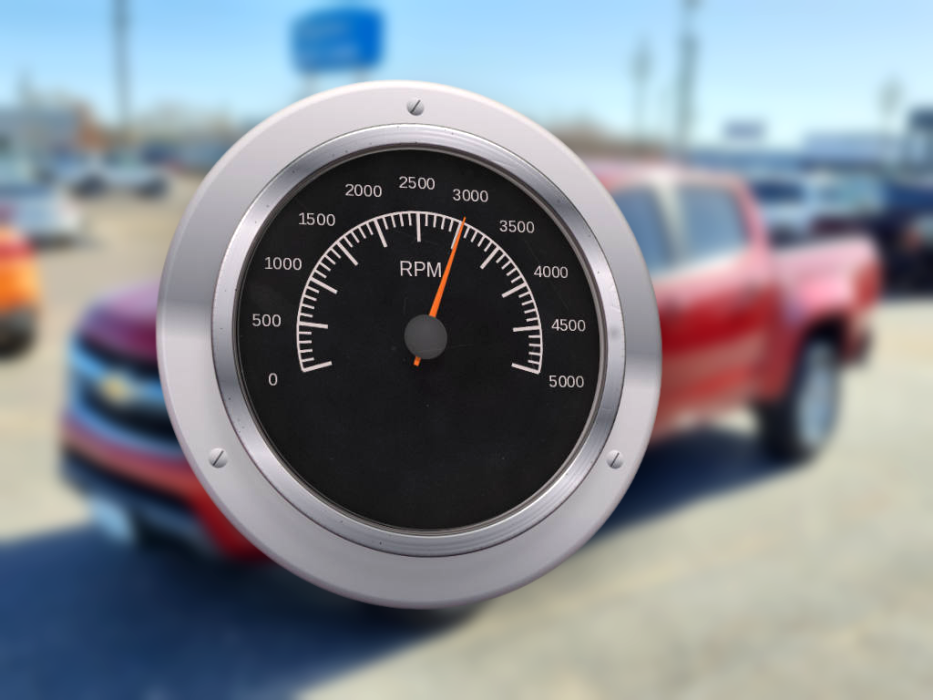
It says 3000 rpm
